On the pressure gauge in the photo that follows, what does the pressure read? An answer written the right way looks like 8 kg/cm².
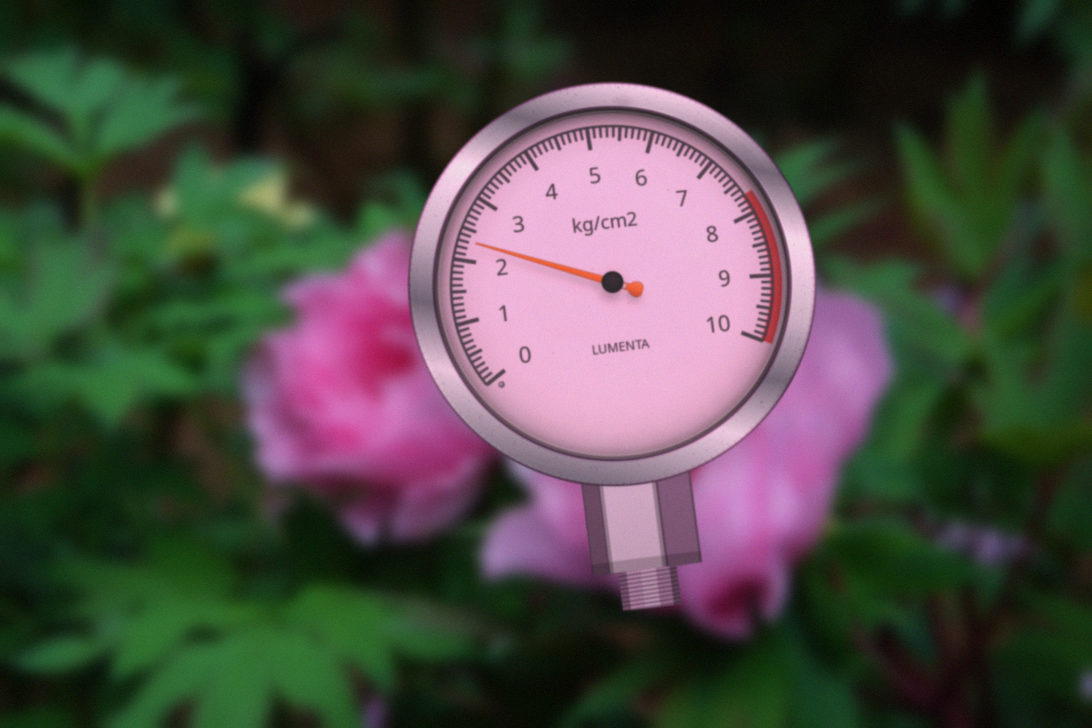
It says 2.3 kg/cm²
